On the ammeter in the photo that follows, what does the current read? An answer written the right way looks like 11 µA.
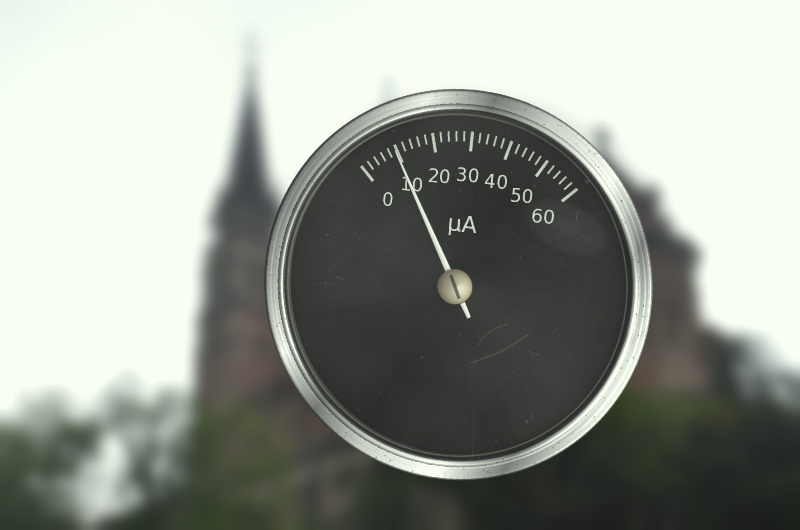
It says 10 µA
